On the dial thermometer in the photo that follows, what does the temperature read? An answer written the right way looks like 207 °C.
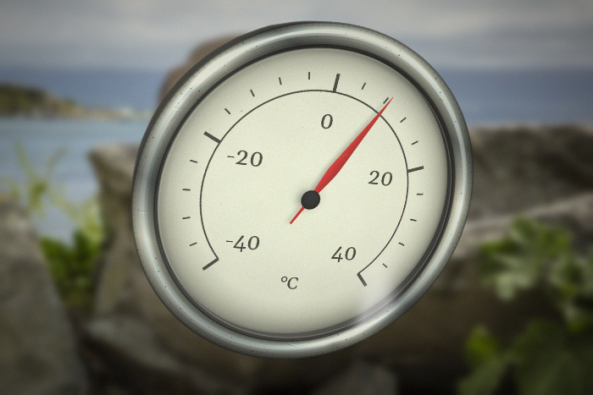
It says 8 °C
